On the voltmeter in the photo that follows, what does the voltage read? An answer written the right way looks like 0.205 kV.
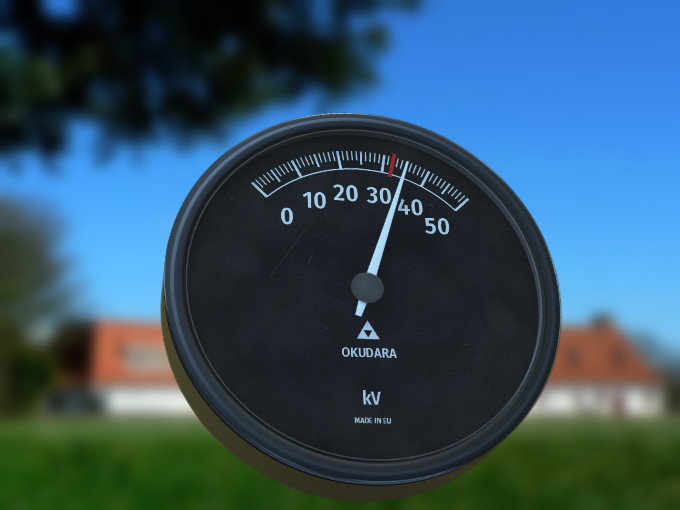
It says 35 kV
